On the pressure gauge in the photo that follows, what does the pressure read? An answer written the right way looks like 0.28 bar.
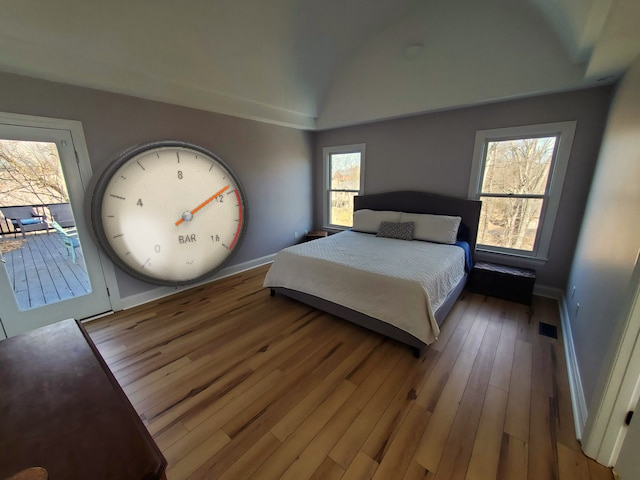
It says 11.5 bar
